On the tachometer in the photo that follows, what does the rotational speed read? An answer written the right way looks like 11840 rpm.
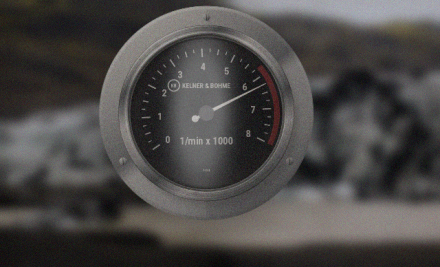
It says 6250 rpm
